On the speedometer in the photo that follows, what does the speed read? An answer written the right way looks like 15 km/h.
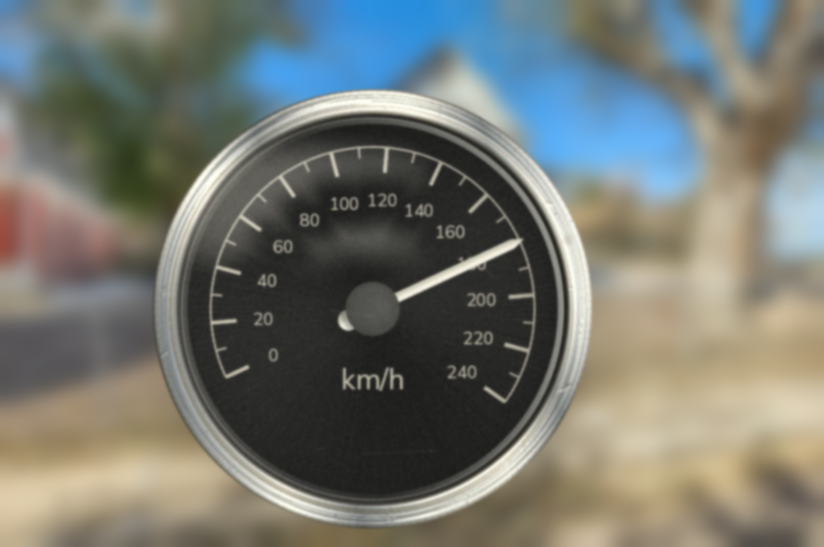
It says 180 km/h
